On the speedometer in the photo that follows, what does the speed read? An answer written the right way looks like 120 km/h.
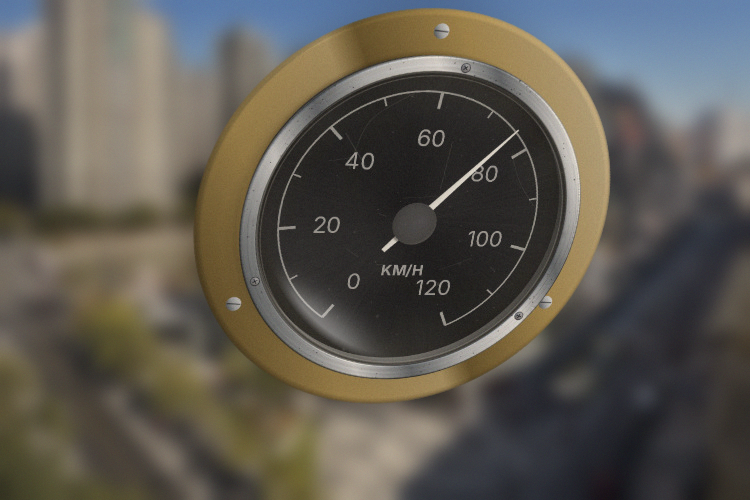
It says 75 km/h
